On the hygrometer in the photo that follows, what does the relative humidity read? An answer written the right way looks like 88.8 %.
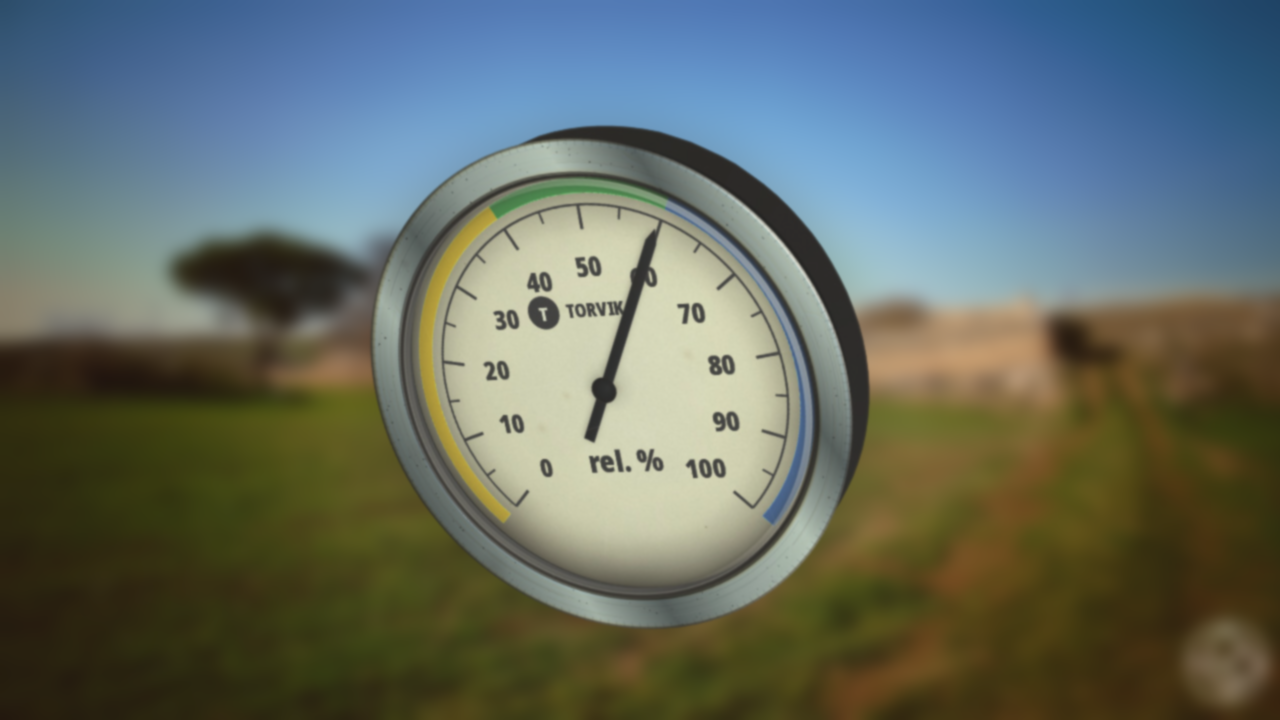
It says 60 %
